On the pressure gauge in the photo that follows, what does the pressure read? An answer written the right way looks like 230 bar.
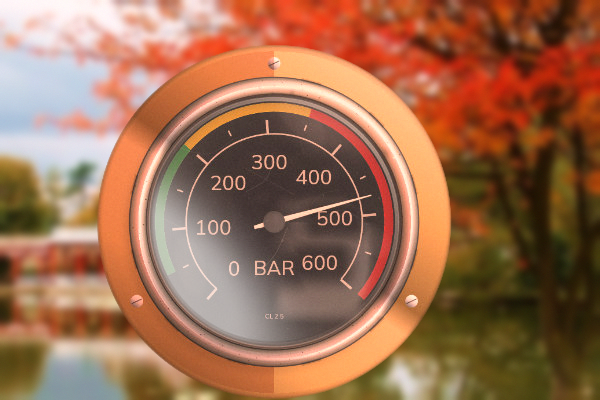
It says 475 bar
